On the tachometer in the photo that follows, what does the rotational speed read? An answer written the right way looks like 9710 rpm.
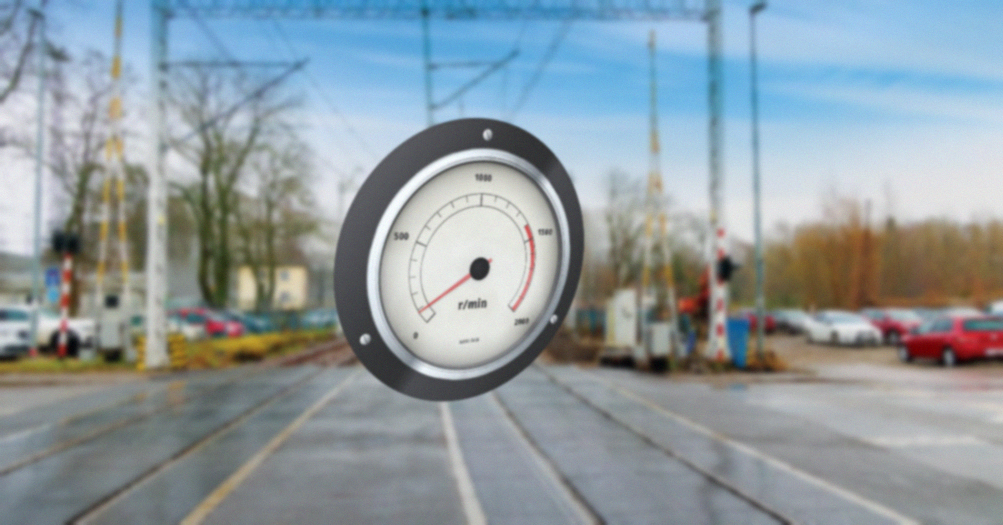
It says 100 rpm
